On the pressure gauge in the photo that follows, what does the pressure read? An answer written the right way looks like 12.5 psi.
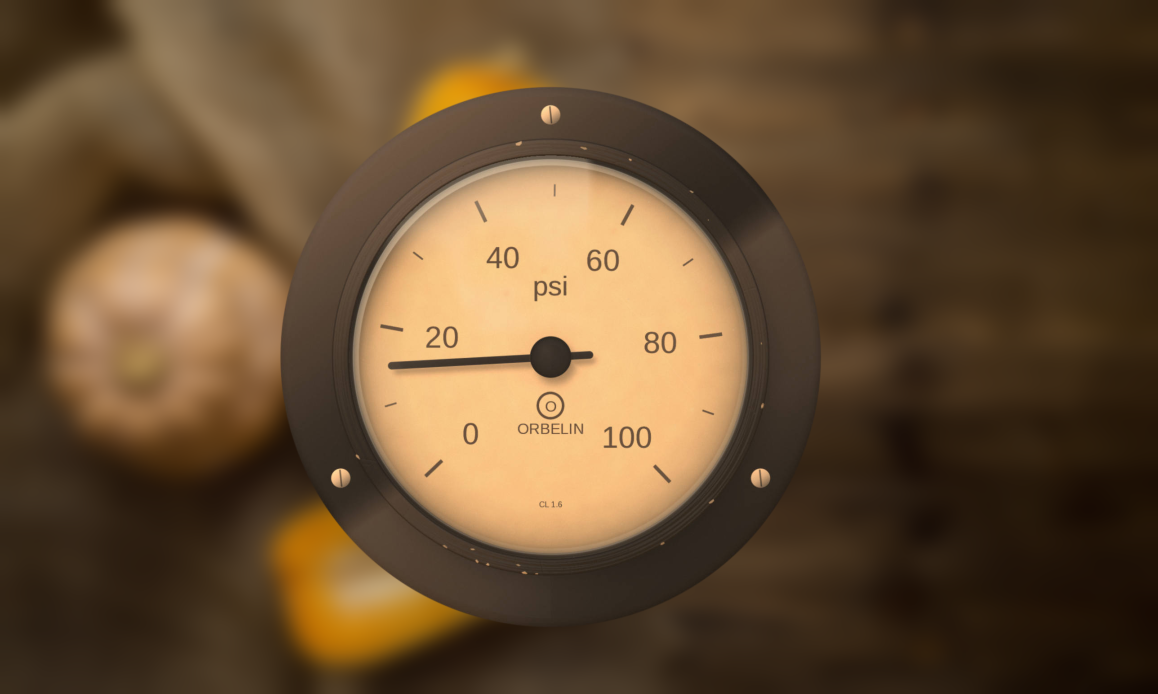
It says 15 psi
